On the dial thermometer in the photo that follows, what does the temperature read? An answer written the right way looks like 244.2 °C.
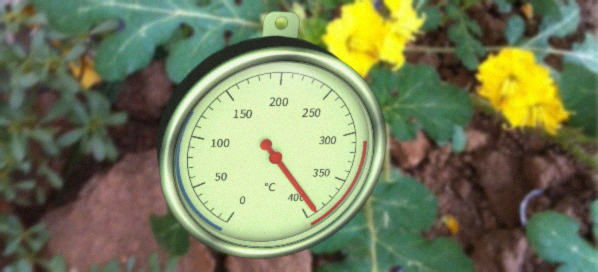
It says 390 °C
